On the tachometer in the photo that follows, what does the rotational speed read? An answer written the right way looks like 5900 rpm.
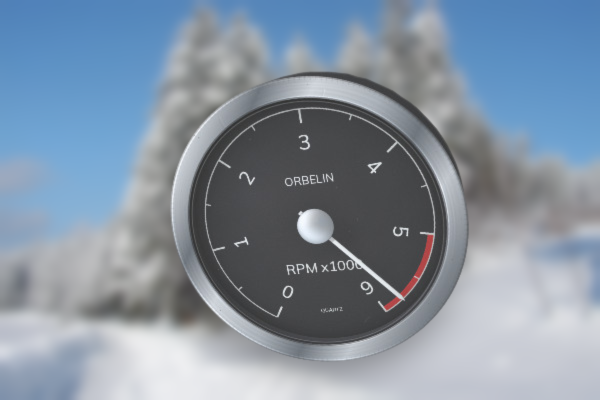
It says 5750 rpm
